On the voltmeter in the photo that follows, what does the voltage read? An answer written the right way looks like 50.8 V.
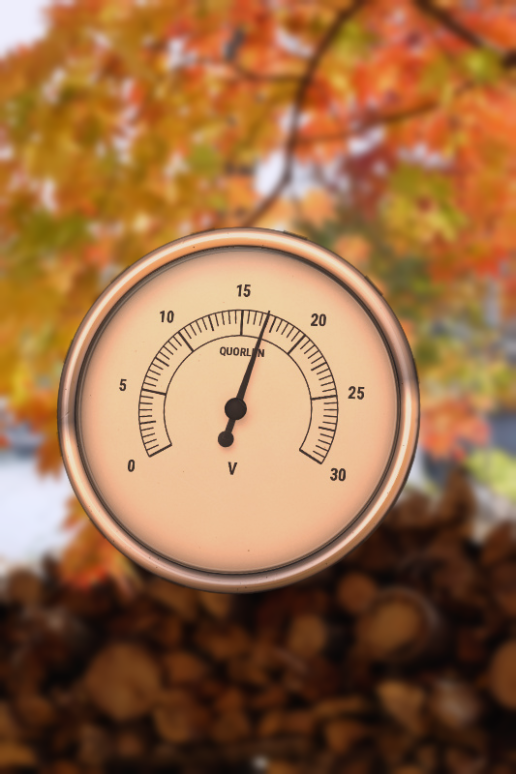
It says 17 V
